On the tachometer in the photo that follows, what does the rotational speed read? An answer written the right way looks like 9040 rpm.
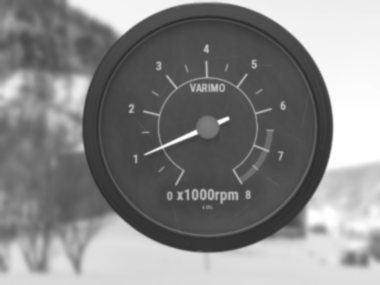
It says 1000 rpm
